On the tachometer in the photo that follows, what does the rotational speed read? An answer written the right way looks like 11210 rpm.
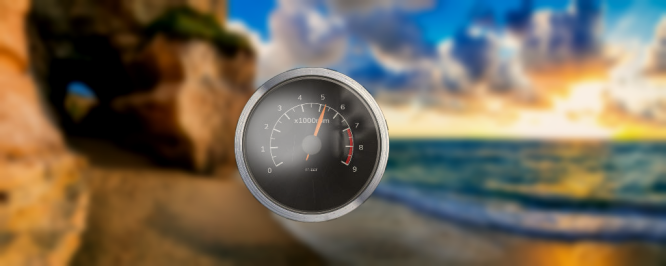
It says 5250 rpm
